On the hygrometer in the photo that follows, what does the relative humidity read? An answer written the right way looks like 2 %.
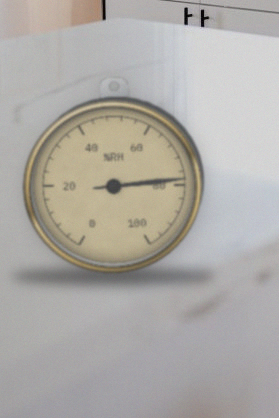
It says 78 %
